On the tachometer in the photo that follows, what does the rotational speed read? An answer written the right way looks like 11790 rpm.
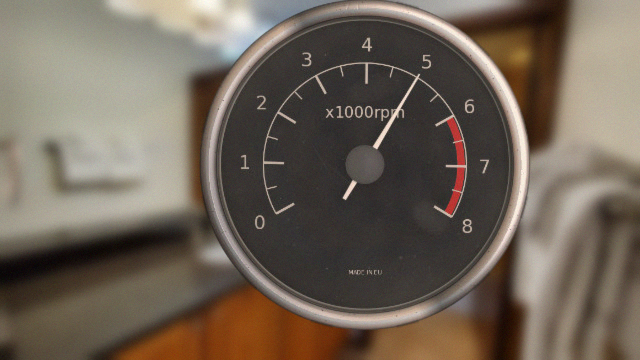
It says 5000 rpm
